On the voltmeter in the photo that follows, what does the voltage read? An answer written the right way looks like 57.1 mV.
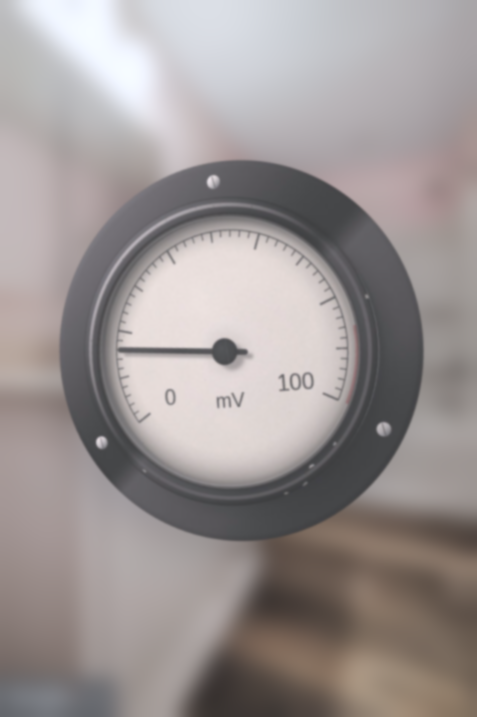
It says 16 mV
